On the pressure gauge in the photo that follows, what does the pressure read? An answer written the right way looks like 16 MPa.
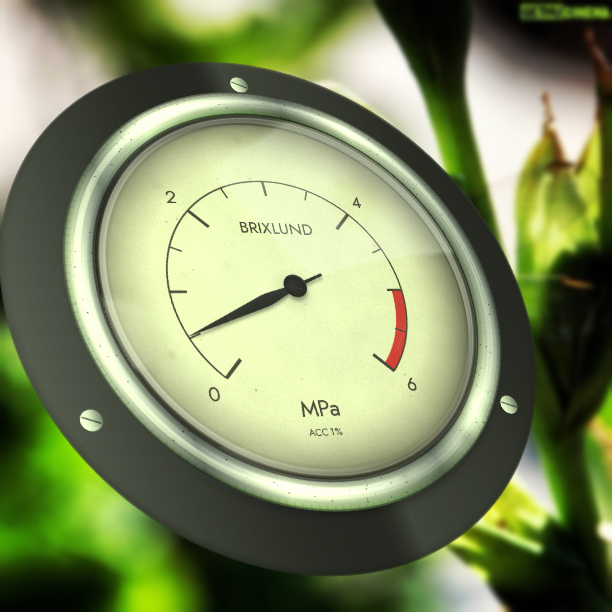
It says 0.5 MPa
